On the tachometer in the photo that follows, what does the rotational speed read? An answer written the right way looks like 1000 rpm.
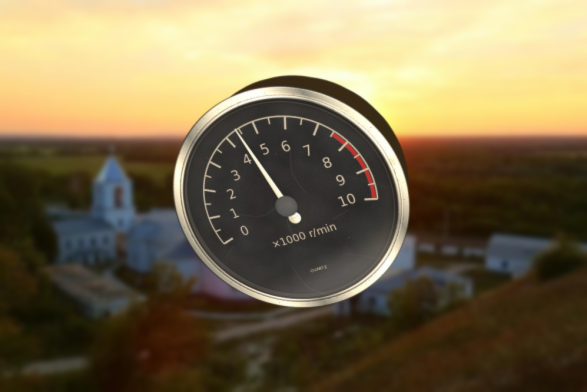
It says 4500 rpm
